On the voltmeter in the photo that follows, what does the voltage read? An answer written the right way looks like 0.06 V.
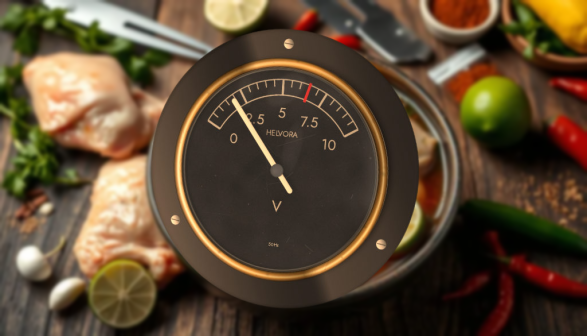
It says 2 V
